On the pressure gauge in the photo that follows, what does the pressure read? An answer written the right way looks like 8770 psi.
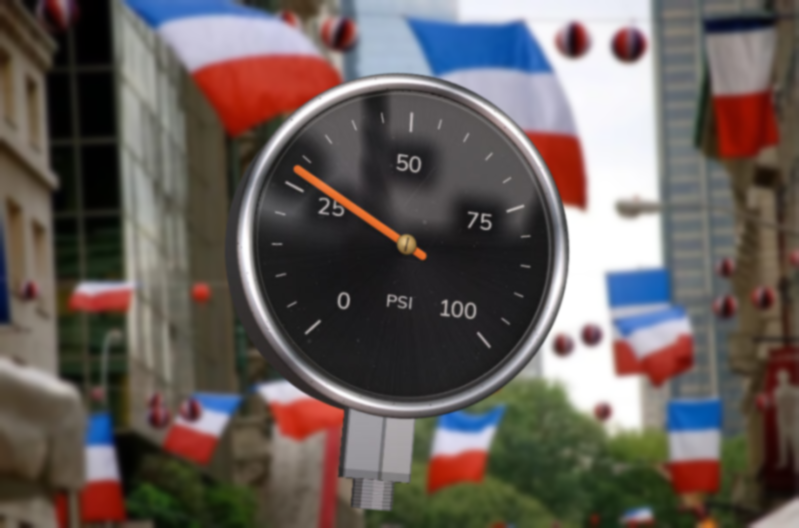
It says 27.5 psi
